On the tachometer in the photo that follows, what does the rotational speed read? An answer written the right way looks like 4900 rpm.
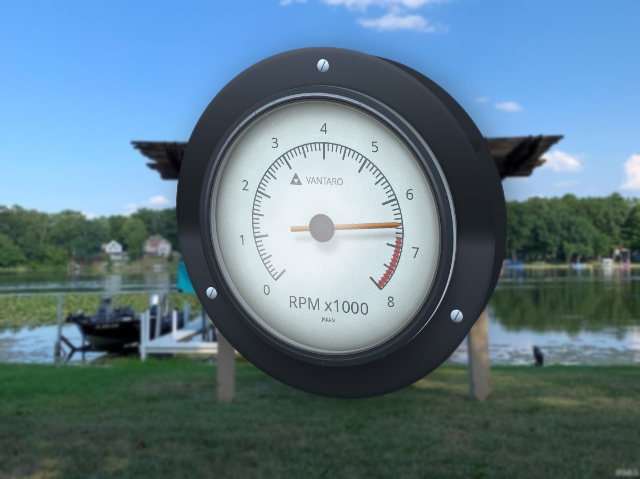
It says 6500 rpm
